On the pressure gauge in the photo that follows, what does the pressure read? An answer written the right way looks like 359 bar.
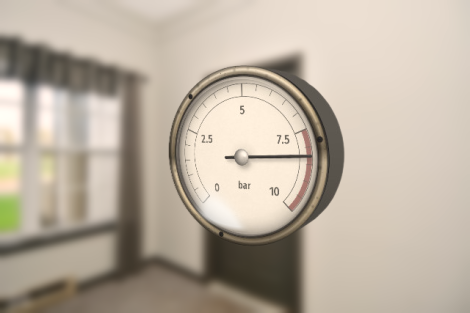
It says 8.25 bar
